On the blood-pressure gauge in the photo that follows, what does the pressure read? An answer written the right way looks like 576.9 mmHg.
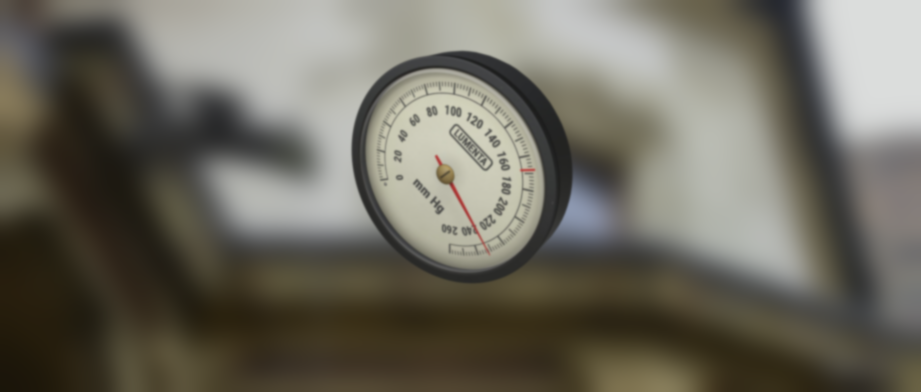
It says 230 mmHg
